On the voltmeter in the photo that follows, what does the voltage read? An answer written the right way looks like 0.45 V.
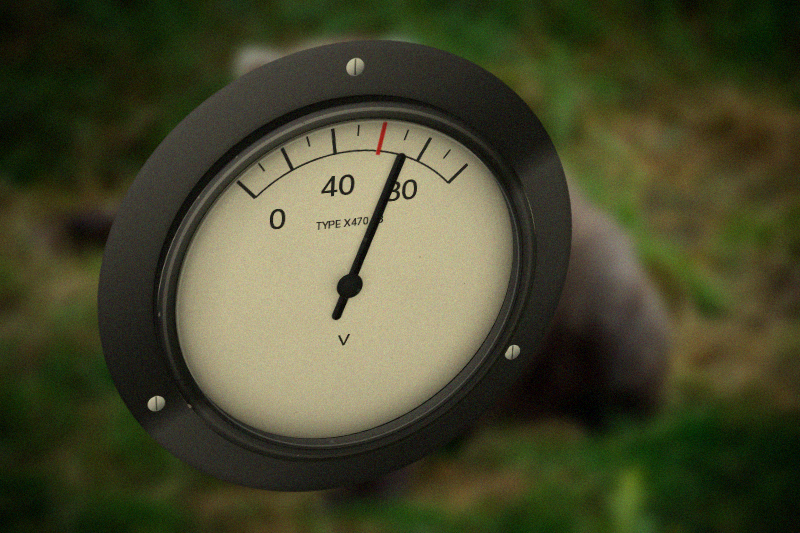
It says 70 V
